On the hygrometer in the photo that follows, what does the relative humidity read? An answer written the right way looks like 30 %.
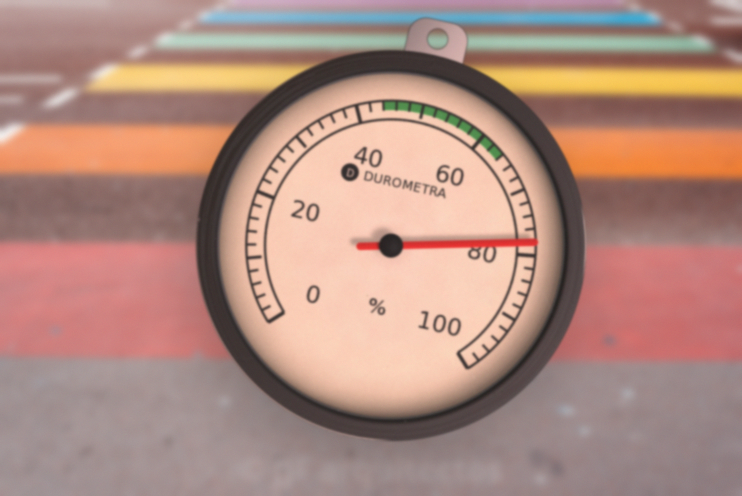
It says 78 %
